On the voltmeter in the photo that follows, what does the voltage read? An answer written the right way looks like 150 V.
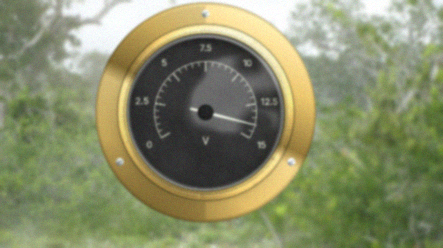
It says 14 V
